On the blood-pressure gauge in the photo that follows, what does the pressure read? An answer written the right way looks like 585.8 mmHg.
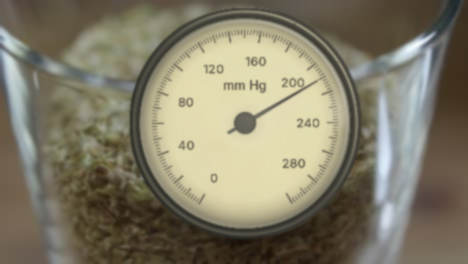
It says 210 mmHg
